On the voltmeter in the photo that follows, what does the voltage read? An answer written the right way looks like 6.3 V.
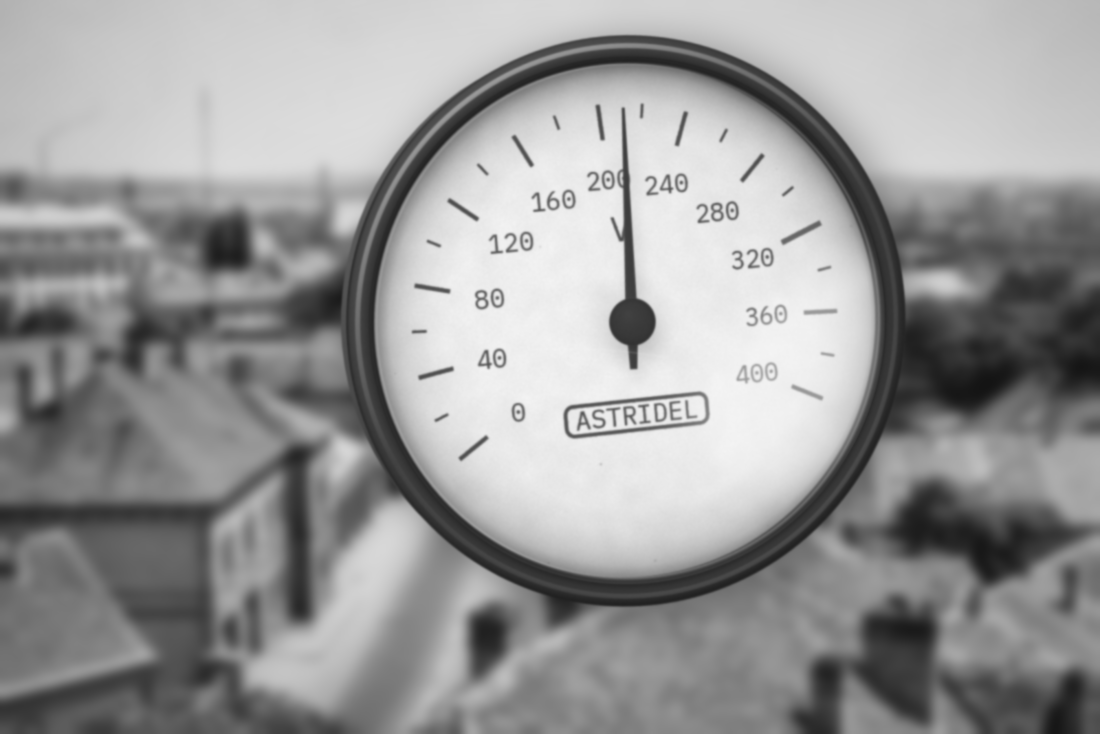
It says 210 V
